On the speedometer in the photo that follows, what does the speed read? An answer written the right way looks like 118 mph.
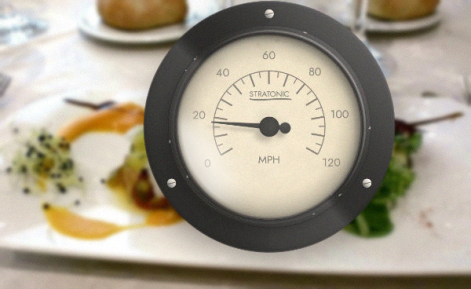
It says 17.5 mph
